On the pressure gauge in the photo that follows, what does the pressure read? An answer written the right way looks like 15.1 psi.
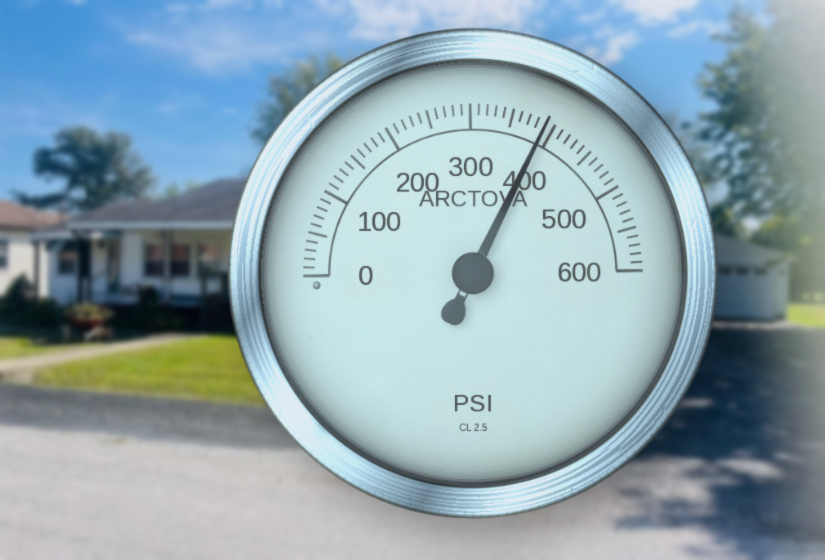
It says 390 psi
